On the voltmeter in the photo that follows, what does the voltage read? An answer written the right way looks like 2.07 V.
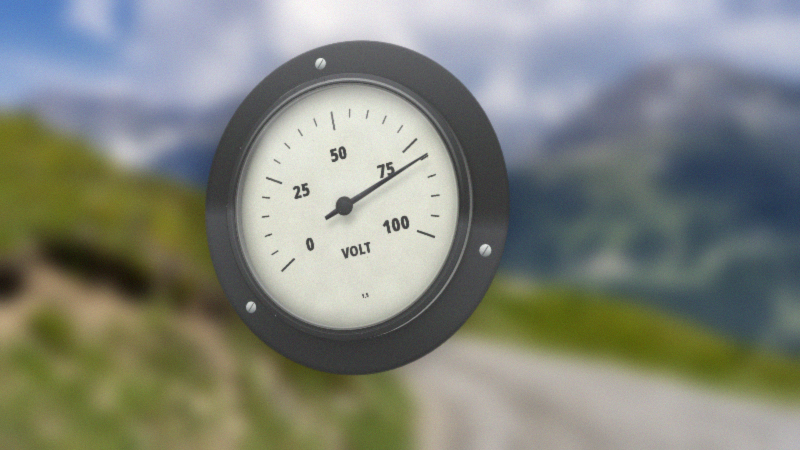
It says 80 V
